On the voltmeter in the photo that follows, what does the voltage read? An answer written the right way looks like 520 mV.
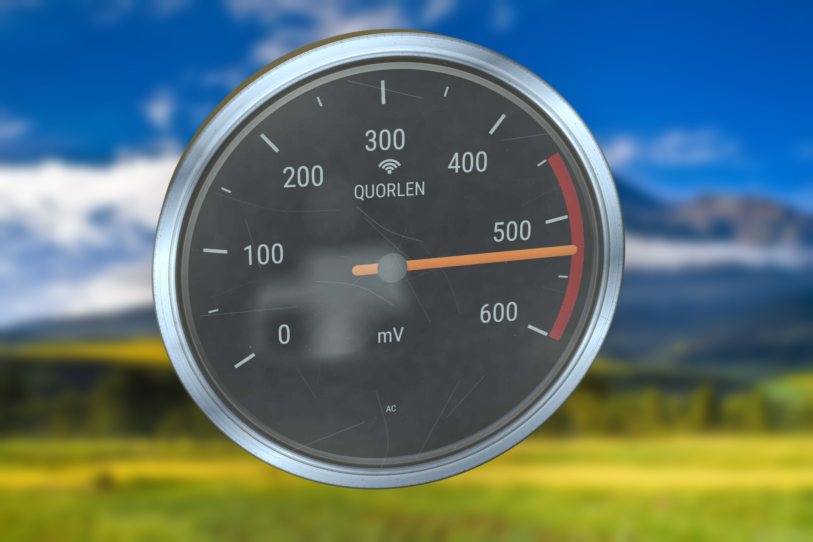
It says 525 mV
